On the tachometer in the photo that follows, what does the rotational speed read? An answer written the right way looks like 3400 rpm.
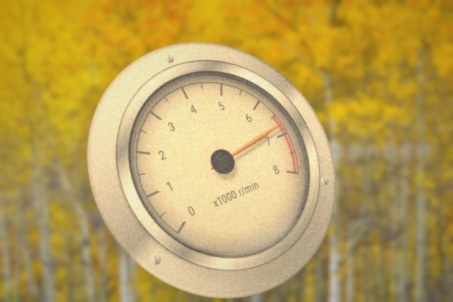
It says 6750 rpm
